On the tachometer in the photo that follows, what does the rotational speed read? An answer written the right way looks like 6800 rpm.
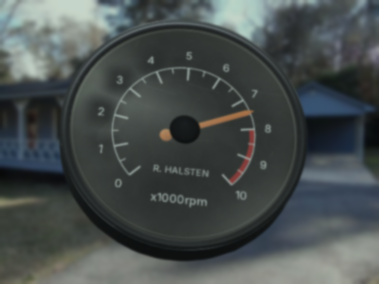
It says 7500 rpm
